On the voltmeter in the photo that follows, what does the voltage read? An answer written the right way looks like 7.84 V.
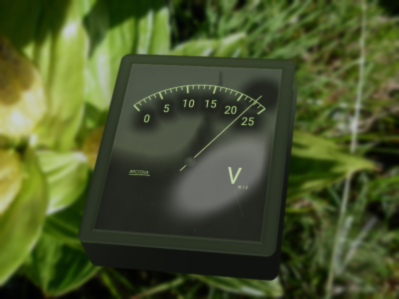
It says 23 V
